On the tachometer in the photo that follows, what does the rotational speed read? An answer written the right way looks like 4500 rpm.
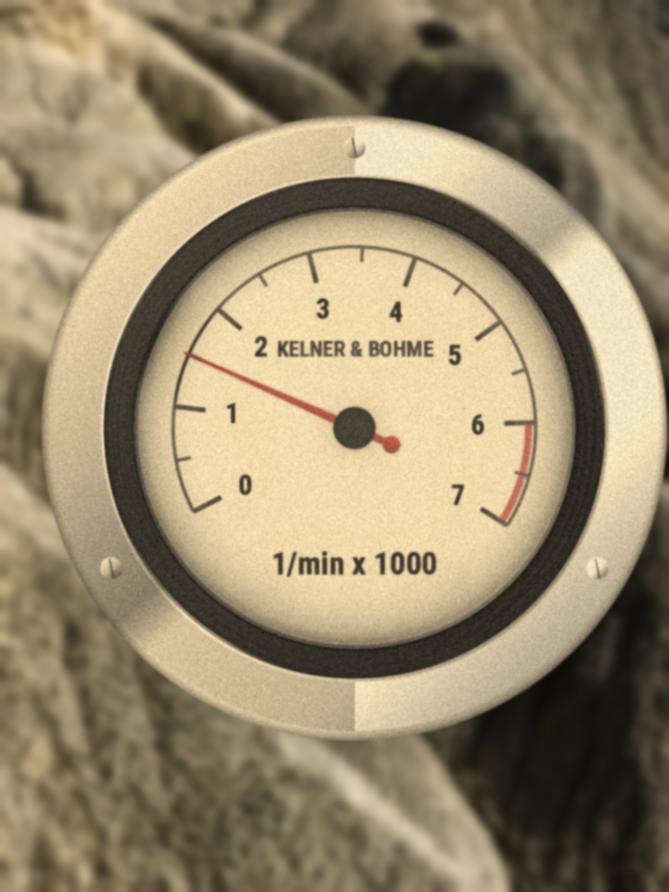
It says 1500 rpm
